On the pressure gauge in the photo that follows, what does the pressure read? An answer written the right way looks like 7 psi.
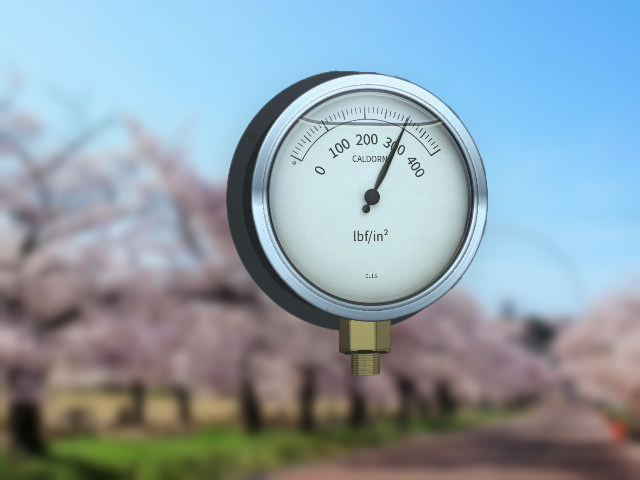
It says 300 psi
